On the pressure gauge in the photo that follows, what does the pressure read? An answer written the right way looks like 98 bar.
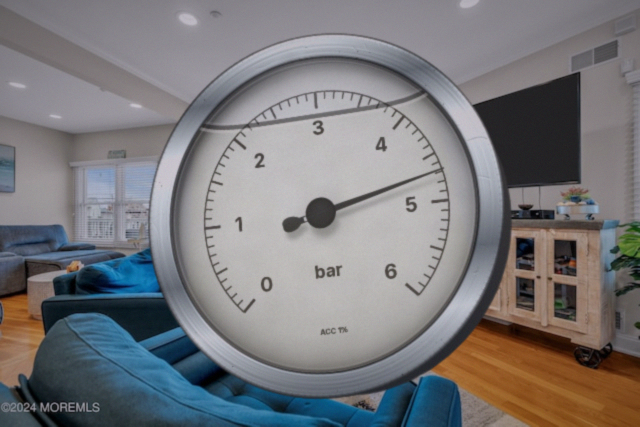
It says 4.7 bar
